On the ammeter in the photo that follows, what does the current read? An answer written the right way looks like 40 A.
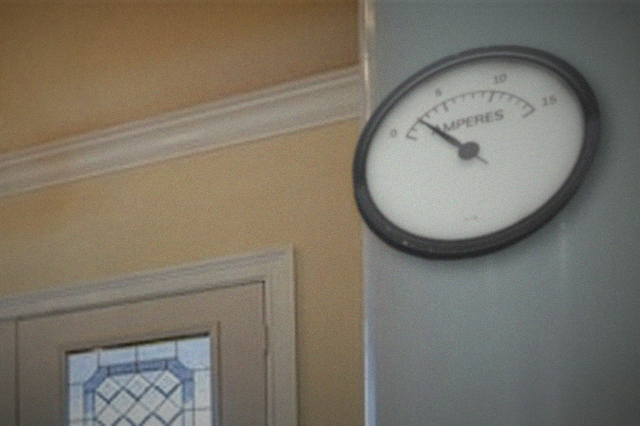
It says 2 A
